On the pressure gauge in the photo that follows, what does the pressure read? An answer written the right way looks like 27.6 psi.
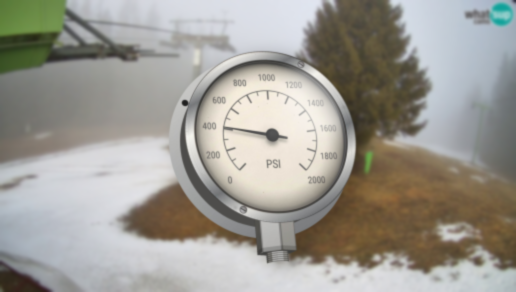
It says 400 psi
